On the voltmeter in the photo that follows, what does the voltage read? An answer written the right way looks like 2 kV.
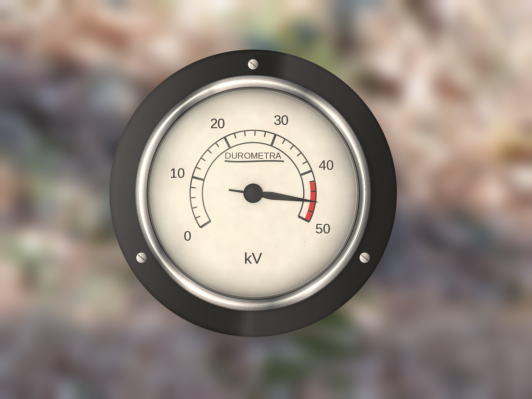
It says 46 kV
